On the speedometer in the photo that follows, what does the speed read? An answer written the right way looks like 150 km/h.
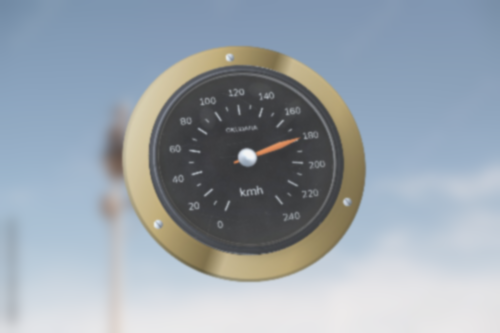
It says 180 km/h
